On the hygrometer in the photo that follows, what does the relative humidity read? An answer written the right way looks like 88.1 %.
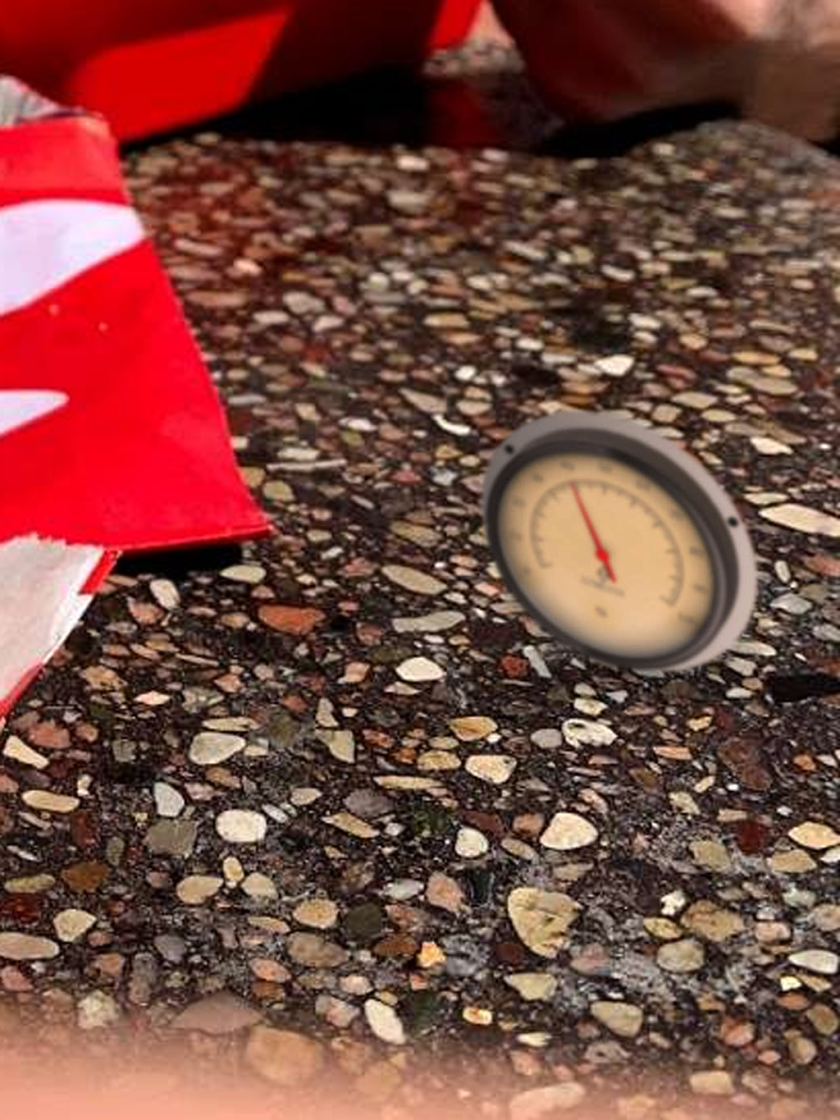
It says 40 %
